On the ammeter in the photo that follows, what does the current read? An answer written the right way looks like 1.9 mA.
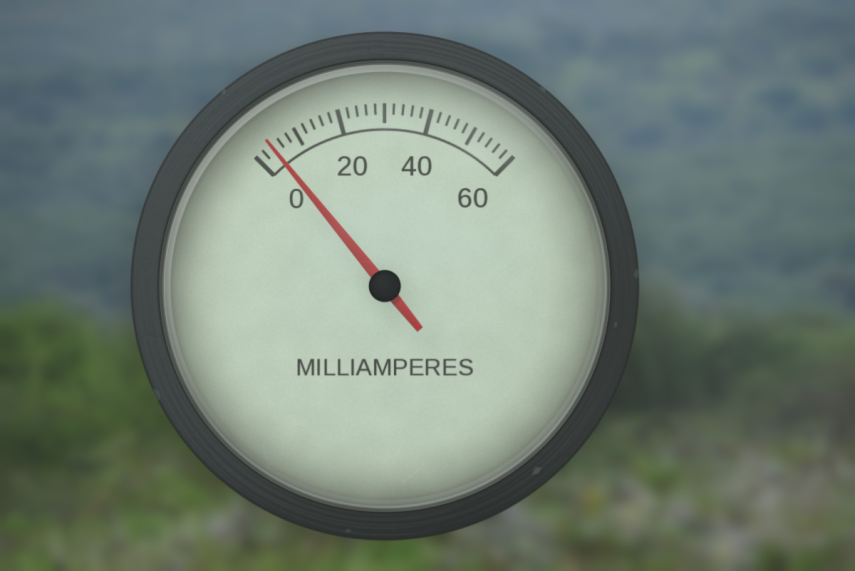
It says 4 mA
